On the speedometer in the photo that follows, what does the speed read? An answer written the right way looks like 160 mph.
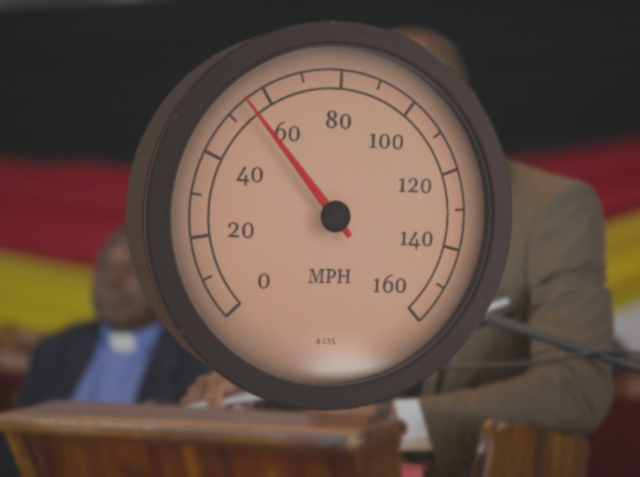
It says 55 mph
